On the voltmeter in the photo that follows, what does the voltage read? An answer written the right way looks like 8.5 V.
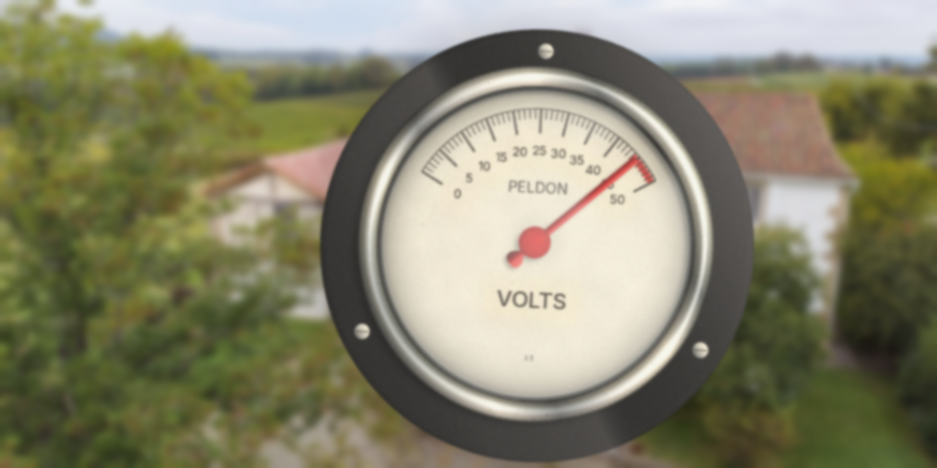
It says 45 V
